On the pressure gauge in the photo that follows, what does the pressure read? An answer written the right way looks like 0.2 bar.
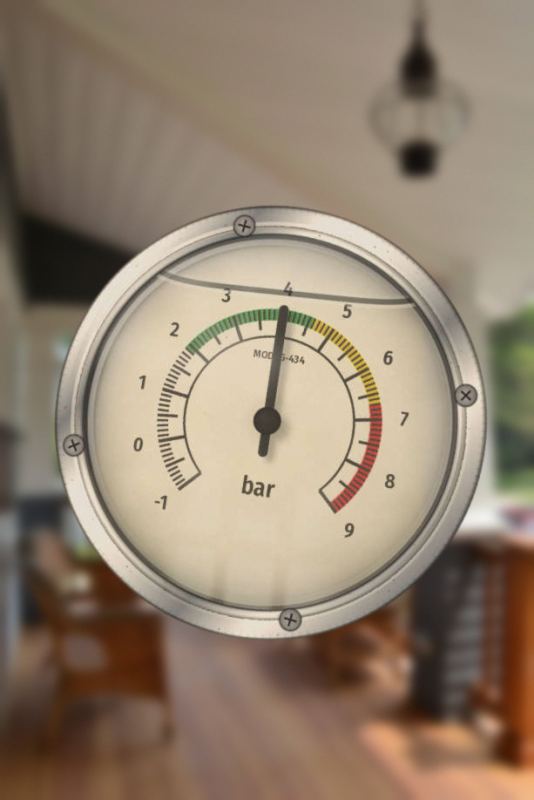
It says 4 bar
